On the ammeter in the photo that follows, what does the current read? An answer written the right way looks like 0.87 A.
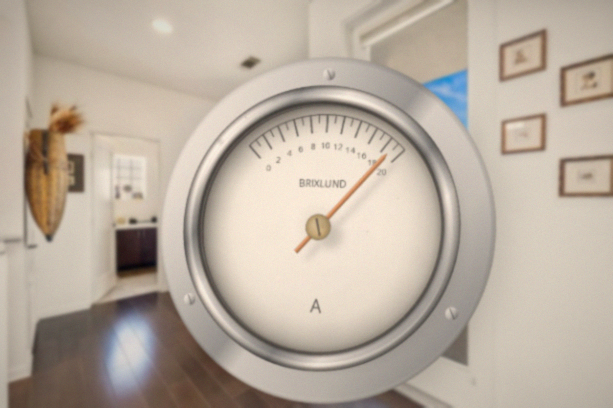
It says 19 A
